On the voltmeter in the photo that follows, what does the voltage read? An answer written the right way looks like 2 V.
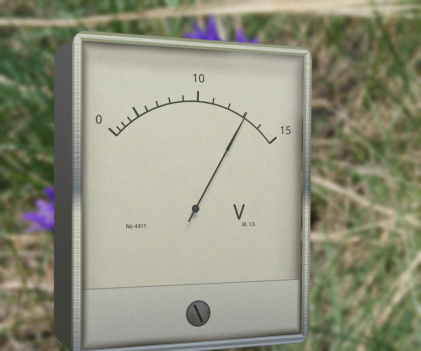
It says 13 V
